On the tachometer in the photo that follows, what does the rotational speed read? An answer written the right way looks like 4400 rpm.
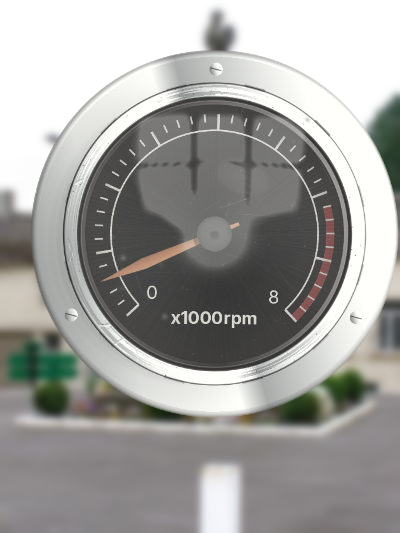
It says 600 rpm
